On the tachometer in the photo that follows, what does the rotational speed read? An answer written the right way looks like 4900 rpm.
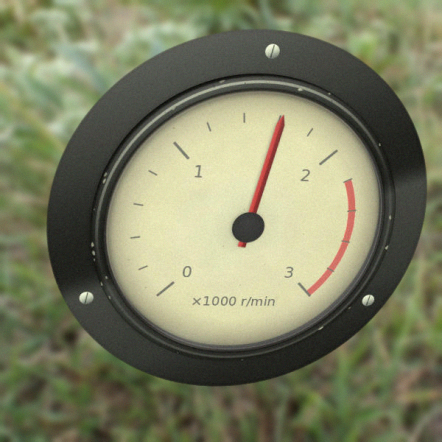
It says 1600 rpm
